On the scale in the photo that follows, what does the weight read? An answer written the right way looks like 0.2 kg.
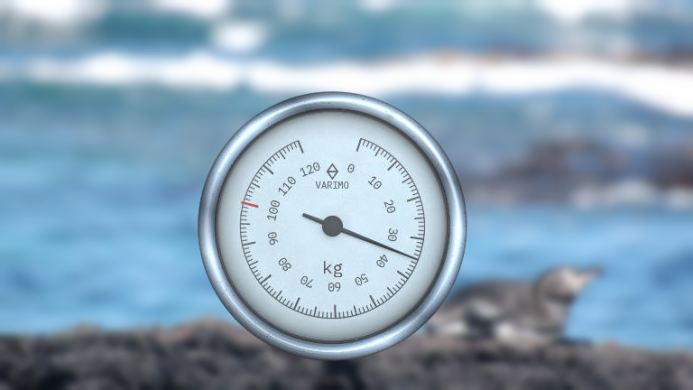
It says 35 kg
